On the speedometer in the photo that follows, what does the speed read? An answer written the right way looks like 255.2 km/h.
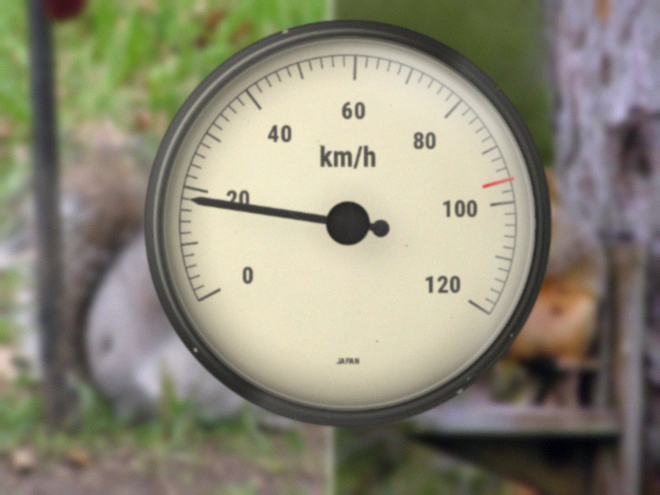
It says 18 km/h
